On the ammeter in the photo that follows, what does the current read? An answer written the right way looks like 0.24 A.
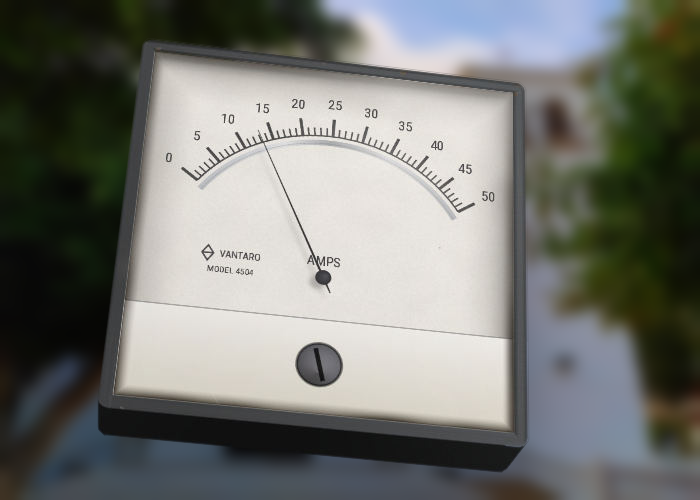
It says 13 A
